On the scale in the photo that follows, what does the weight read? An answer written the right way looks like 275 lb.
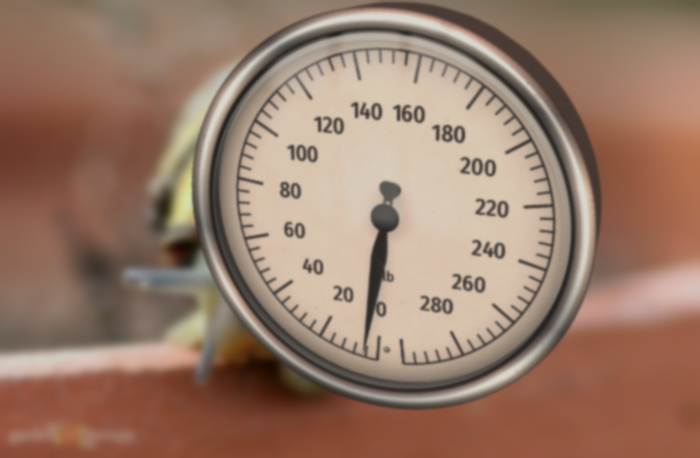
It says 4 lb
